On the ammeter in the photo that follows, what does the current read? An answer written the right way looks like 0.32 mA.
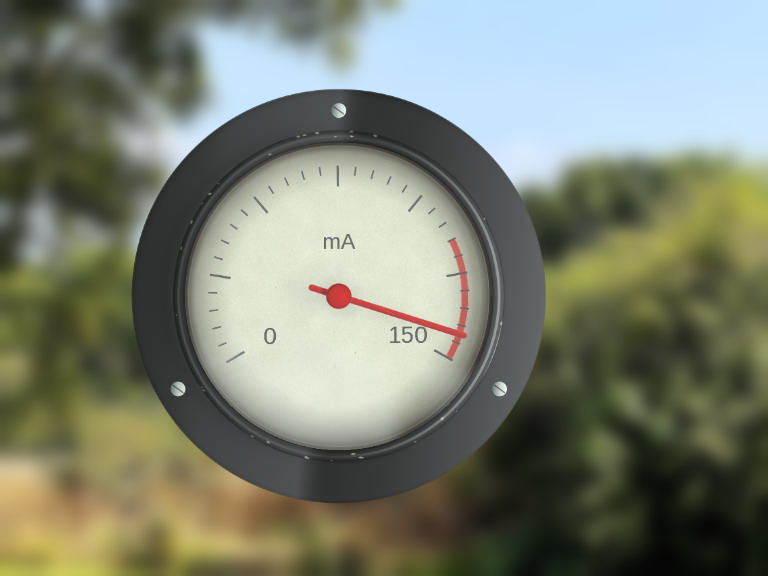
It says 142.5 mA
